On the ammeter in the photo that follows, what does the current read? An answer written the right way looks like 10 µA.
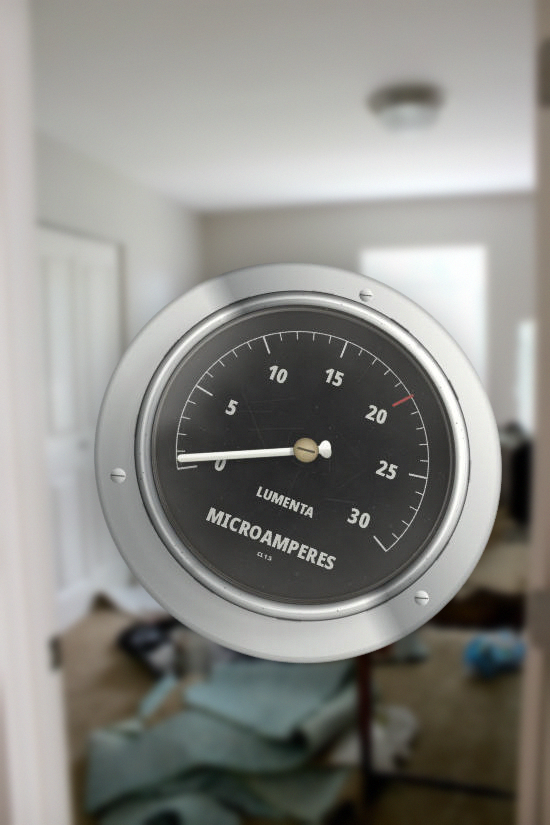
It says 0.5 µA
